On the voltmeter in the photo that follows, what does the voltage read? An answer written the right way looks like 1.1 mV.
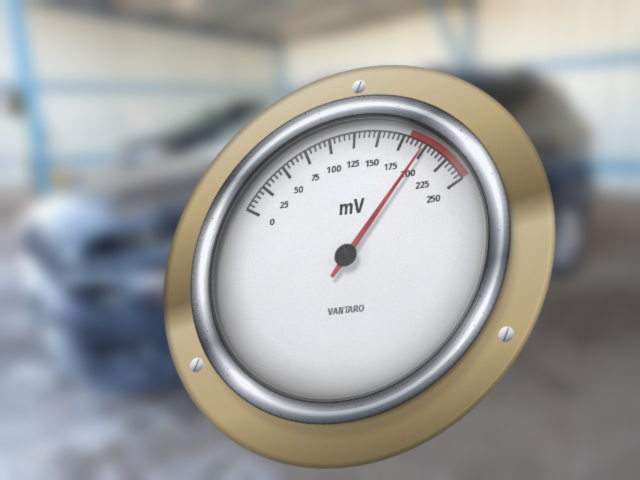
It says 200 mV
